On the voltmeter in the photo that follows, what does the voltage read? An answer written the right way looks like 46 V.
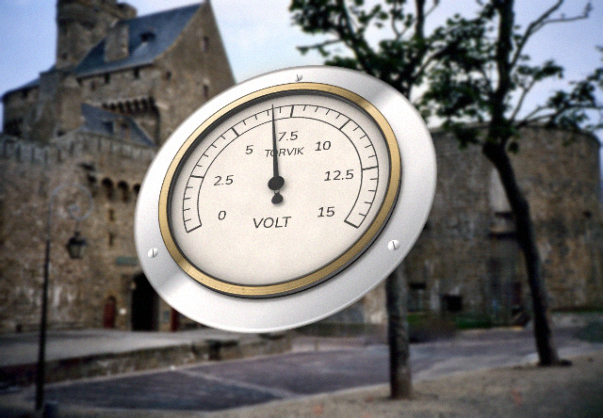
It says 6.75 V
